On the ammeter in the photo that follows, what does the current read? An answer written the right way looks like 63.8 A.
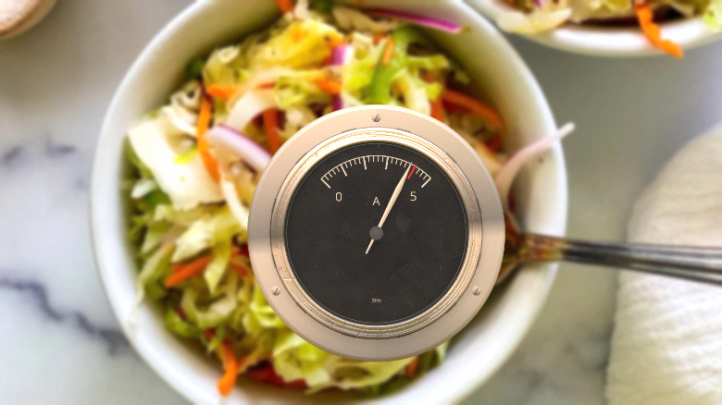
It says 4 A
